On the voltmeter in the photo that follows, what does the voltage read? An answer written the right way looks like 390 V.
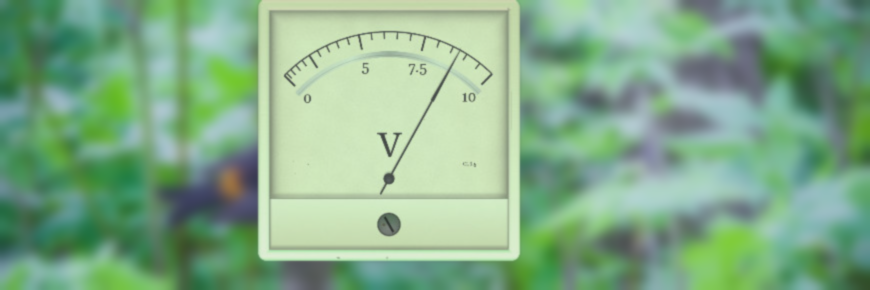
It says 8.75 V
